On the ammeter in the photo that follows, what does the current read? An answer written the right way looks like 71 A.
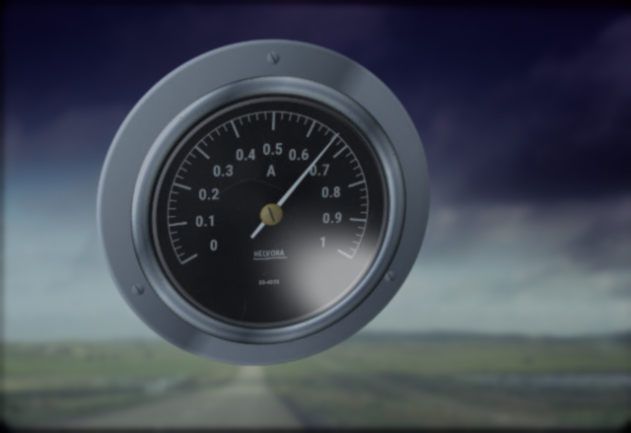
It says 0.66 A
